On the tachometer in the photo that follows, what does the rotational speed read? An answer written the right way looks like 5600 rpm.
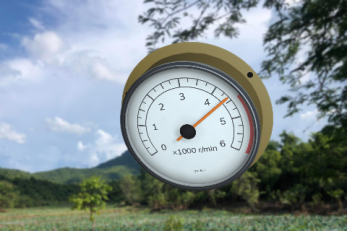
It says 4375 rpm
